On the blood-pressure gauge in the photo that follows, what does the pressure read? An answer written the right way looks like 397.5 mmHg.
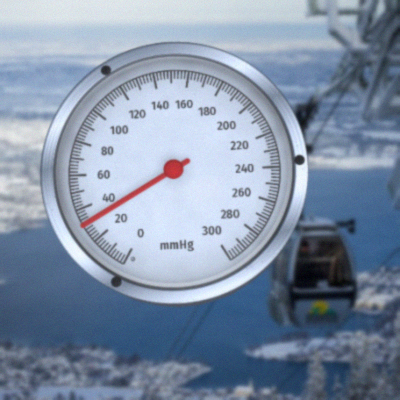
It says 30 mmHg
